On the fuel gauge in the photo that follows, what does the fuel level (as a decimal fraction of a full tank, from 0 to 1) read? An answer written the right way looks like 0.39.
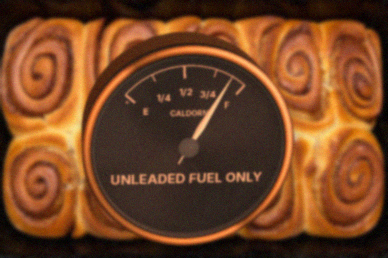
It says 0.875
